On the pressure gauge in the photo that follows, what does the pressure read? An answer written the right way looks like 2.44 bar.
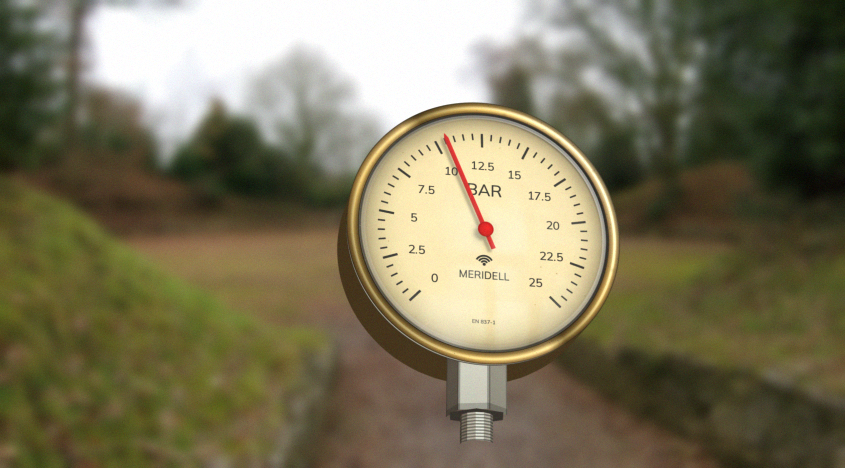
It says 10.5 bar
